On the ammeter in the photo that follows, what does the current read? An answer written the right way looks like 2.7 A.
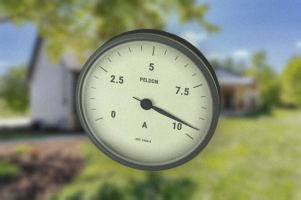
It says 9.5 A
